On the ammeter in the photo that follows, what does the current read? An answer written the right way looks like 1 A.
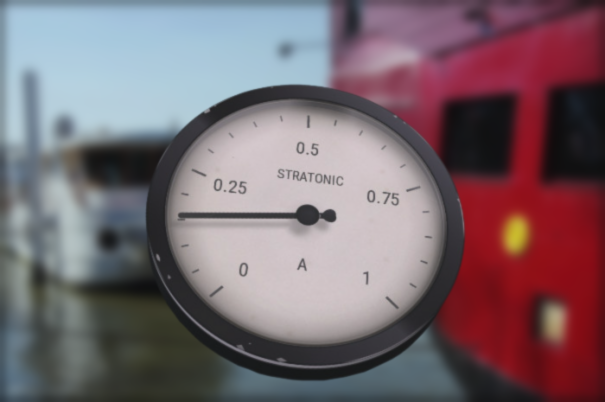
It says 0.15 A
